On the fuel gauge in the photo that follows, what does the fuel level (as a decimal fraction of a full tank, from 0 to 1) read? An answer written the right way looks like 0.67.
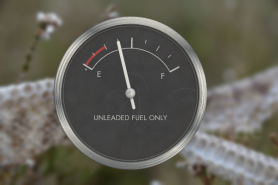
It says 0.375
